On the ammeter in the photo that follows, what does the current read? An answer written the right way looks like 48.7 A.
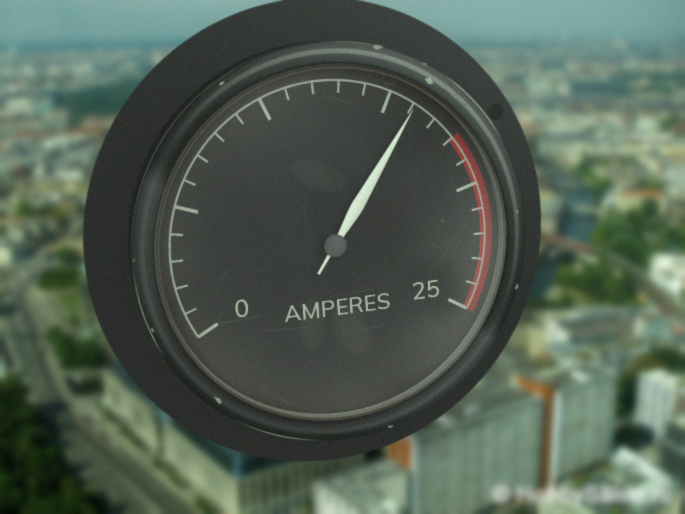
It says 16 A
